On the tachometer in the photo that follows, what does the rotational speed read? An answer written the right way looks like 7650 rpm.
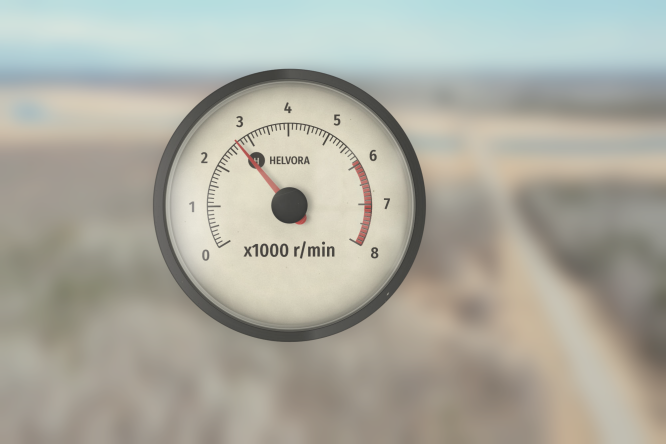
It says 2700 rpm
